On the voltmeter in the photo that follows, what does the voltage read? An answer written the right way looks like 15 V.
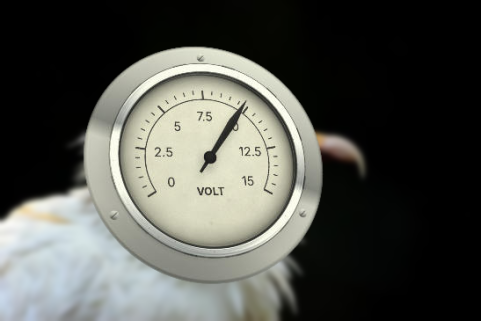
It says 9.75 V
